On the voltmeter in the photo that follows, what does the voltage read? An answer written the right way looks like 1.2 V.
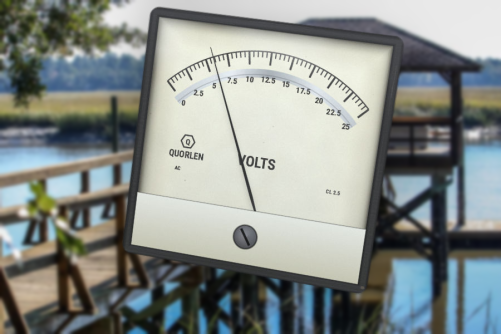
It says 6 V
